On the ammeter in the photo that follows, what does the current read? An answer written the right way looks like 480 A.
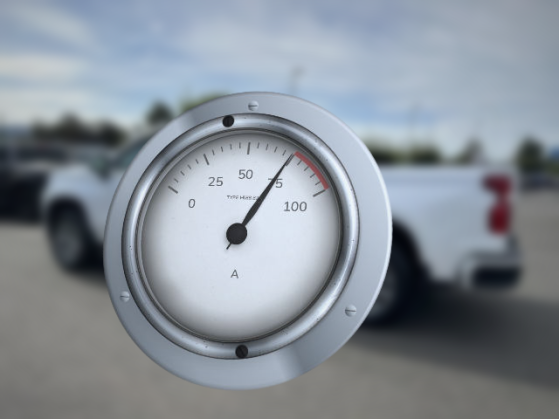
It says 75 A
